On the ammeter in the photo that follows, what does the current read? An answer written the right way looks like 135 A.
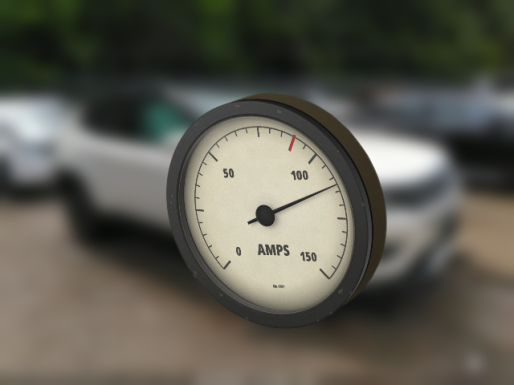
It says 112.5 A
